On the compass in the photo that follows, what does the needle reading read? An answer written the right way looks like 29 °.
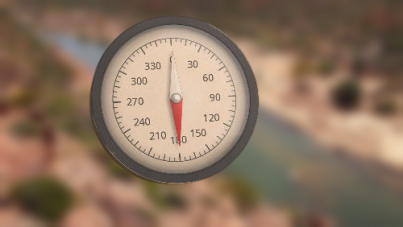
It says 180 °
